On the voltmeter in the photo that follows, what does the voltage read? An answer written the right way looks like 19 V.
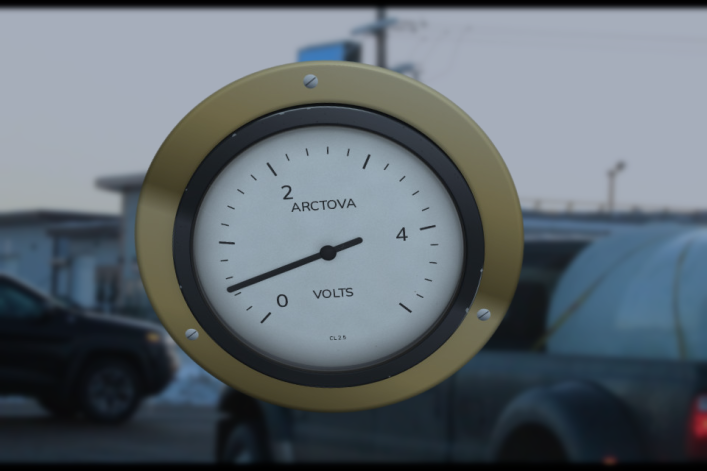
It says 0.5 V
